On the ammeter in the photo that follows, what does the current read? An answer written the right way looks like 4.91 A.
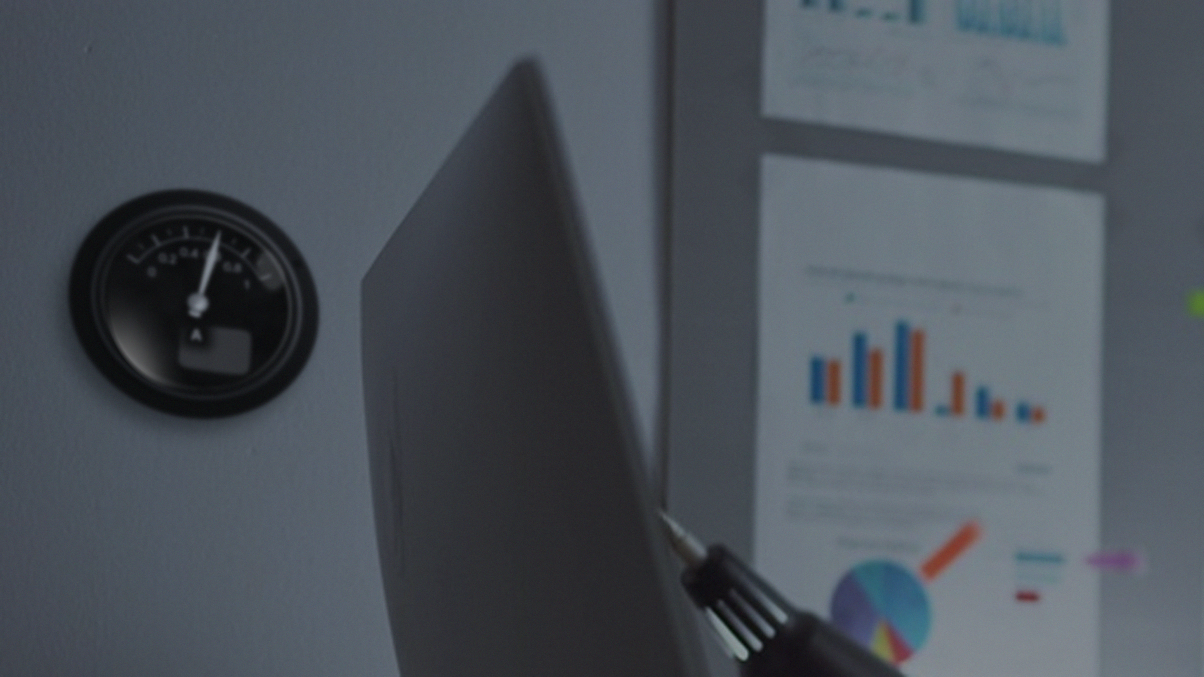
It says 0.6 A
